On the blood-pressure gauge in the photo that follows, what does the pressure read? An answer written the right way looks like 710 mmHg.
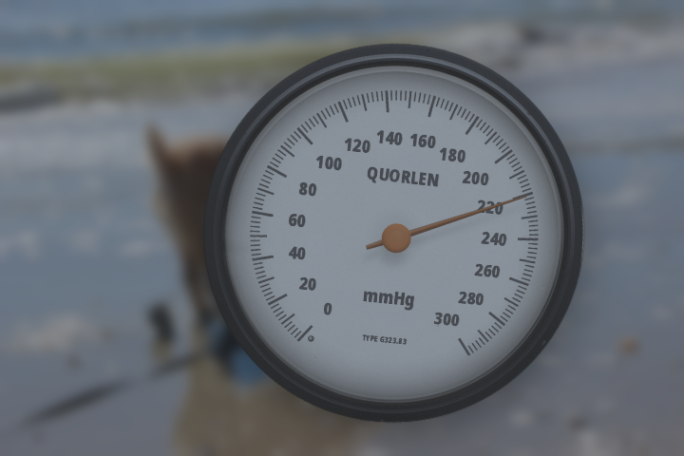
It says 220 mmHg
